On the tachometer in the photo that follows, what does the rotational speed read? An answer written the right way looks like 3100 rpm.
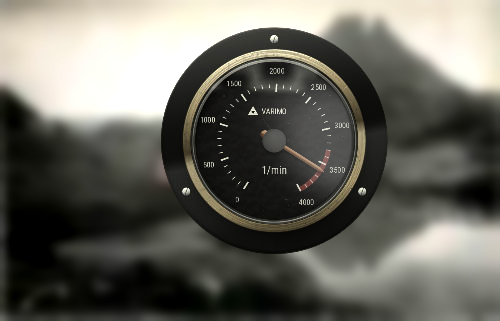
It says 3600 rpm
